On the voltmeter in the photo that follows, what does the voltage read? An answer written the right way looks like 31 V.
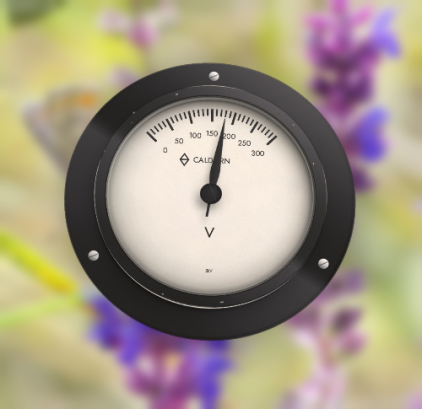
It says 180 V
